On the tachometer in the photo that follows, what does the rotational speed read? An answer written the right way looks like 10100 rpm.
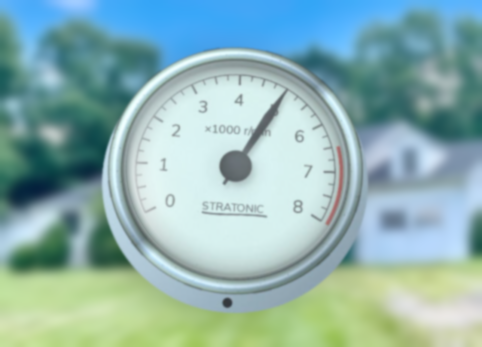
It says 5000 rpm
